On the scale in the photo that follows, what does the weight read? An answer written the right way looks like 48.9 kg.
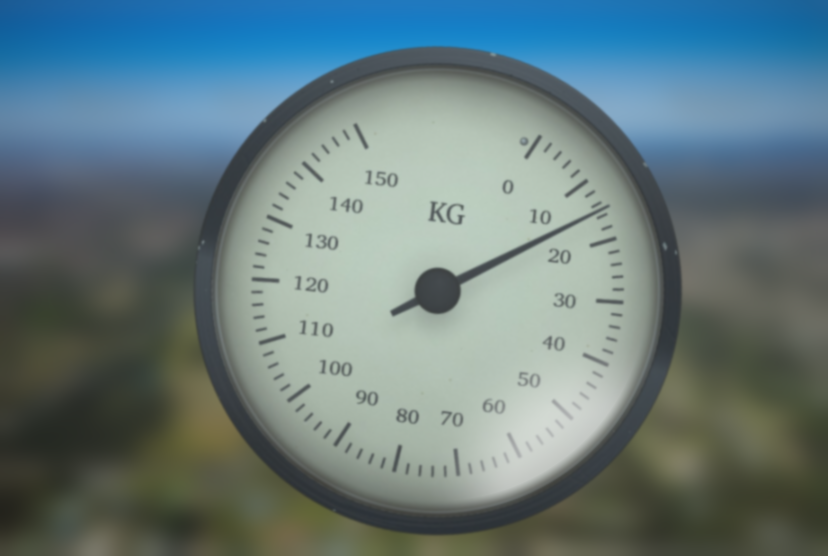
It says 15 kg
